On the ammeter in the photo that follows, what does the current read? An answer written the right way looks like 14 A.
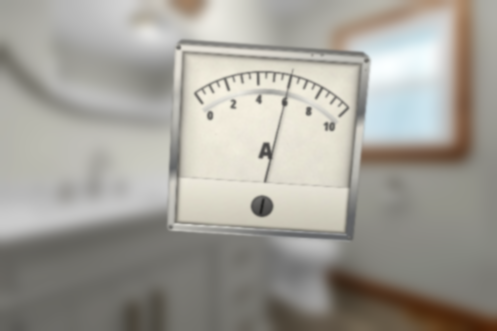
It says 6 A
